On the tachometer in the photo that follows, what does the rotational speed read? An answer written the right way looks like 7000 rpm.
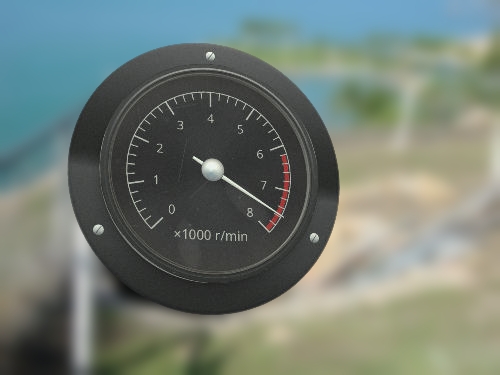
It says 7600 rpm
